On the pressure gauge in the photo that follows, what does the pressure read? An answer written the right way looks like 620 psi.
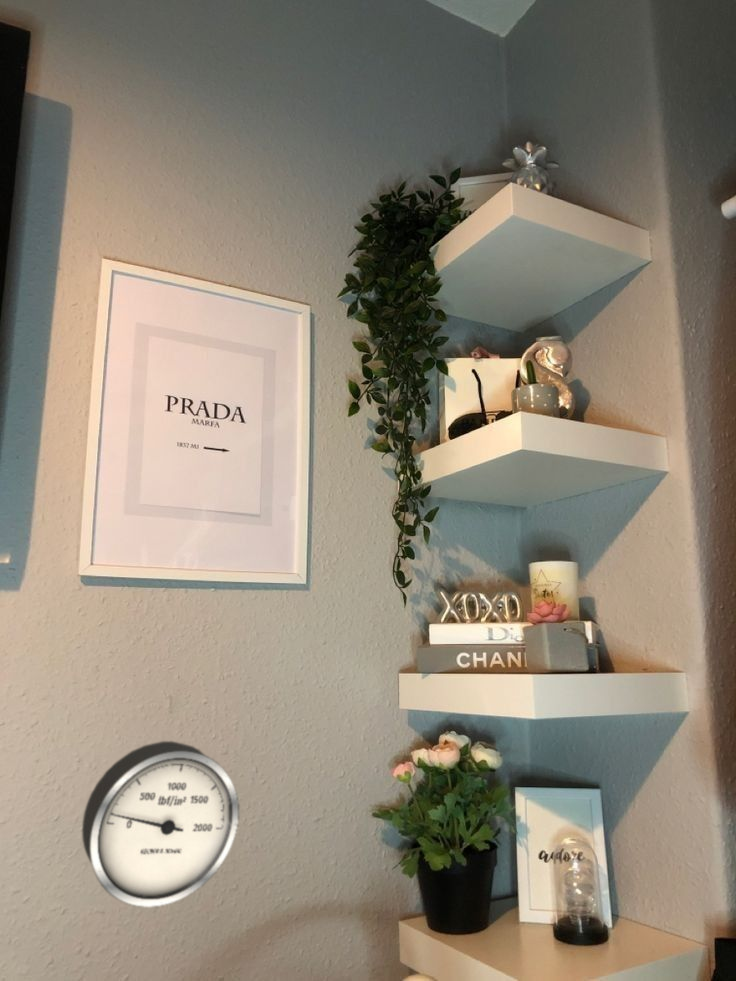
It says 100 psi
